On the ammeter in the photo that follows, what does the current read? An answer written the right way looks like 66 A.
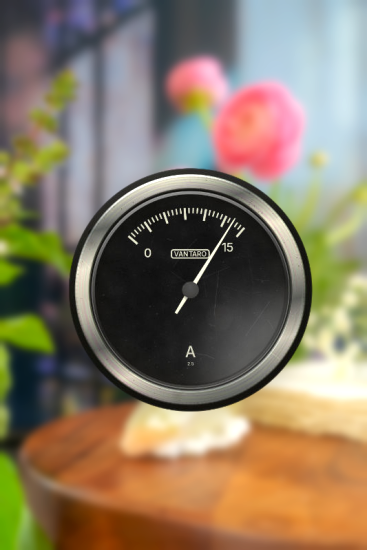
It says 13.5 A
